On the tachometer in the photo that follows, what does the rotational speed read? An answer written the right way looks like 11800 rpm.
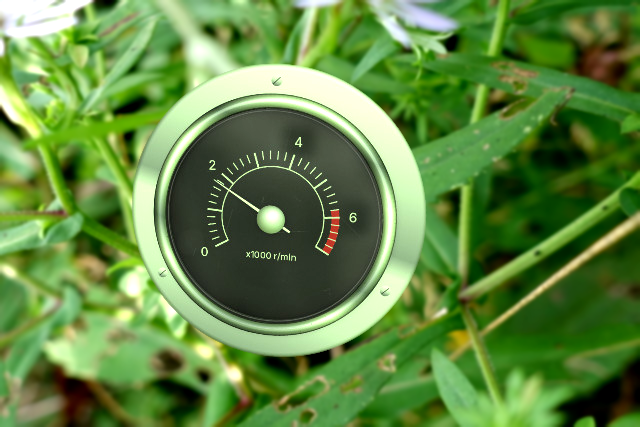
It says 1800 rpm
